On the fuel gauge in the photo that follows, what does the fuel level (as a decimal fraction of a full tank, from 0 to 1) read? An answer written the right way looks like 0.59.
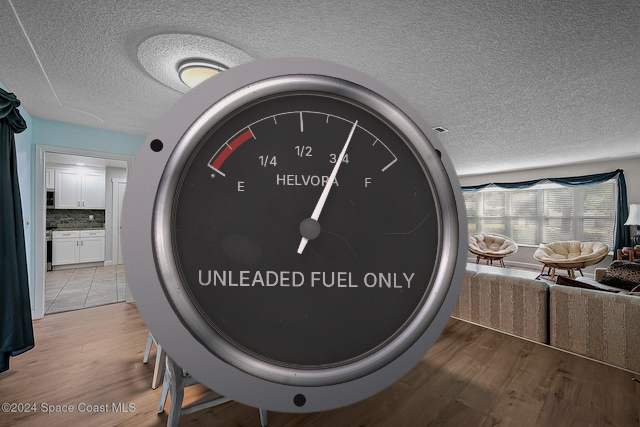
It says 0.75
